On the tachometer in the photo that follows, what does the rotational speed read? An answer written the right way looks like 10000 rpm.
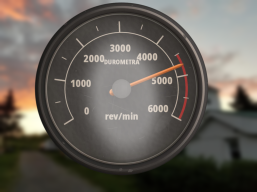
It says 4750 rpm
